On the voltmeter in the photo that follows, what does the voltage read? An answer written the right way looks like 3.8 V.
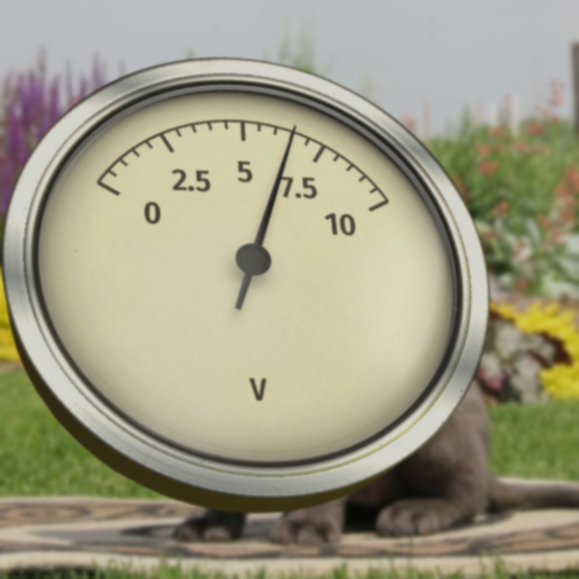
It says 6.5 V
